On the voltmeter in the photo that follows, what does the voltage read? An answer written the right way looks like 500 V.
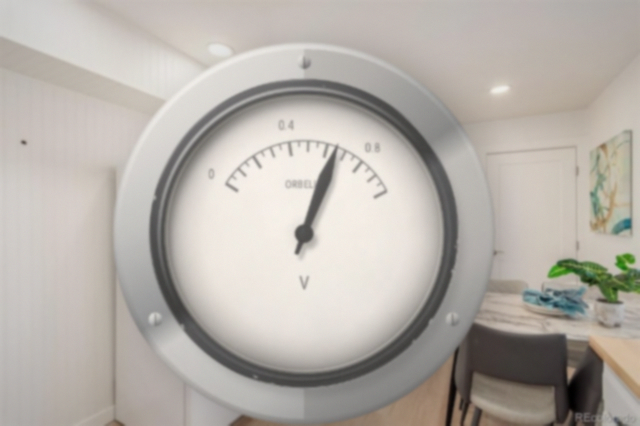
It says 0.65 V
